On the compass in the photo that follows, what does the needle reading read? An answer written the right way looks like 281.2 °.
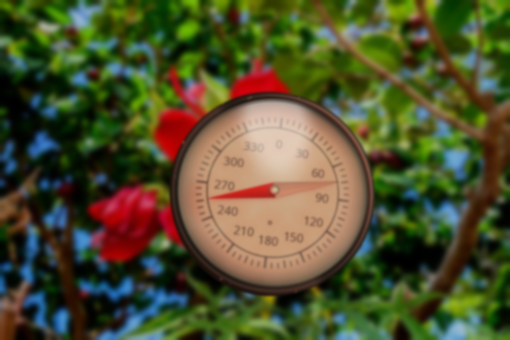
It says 255 °
